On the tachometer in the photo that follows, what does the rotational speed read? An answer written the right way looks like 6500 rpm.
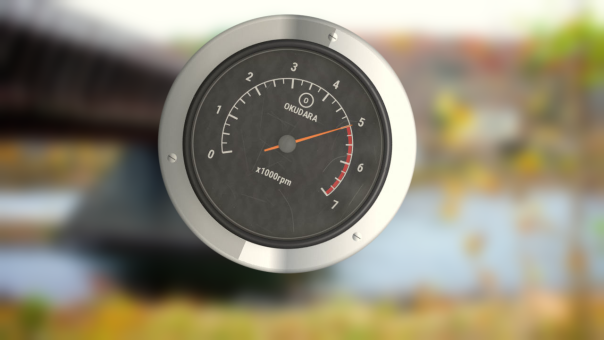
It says 5000 rpm
